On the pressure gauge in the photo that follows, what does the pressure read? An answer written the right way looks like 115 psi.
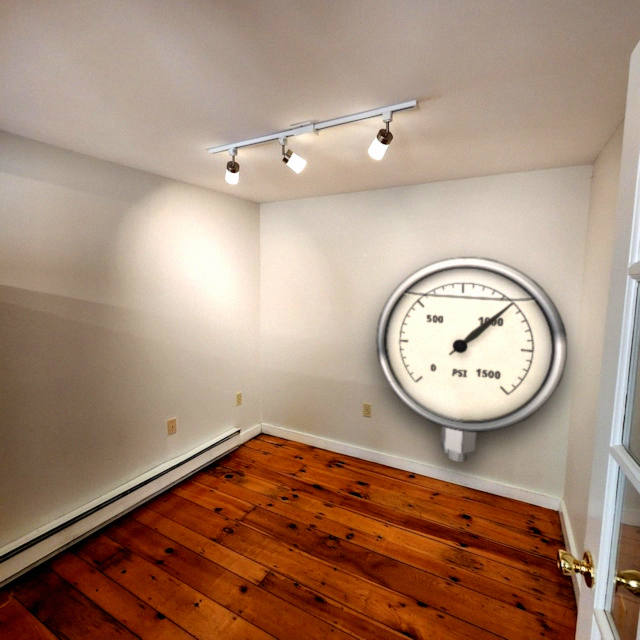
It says 1000 psi
